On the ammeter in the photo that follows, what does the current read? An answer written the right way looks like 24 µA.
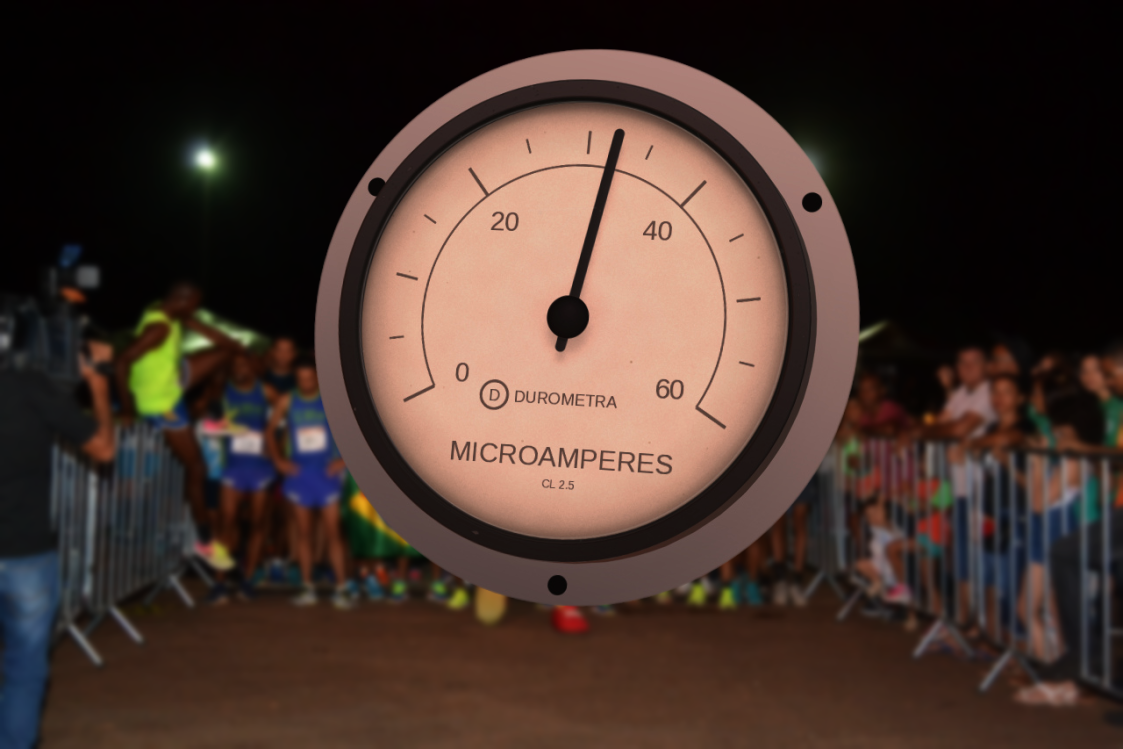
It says 32.5 µA
